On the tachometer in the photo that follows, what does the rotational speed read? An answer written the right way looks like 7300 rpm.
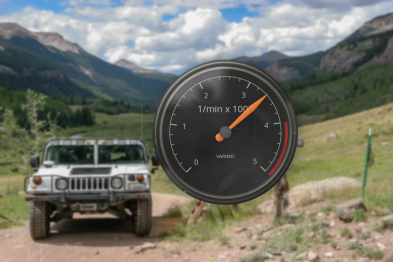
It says 3400 rpm
